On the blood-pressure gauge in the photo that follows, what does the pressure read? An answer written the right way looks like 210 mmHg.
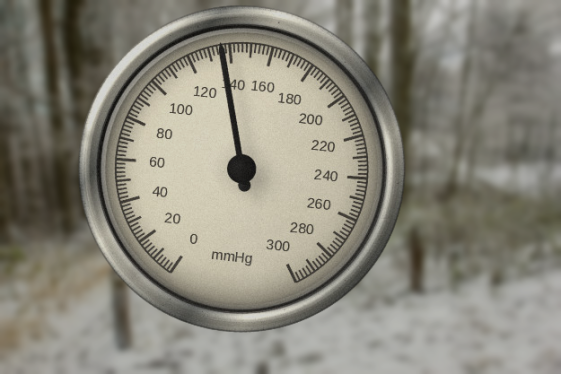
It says 136 mmHg
